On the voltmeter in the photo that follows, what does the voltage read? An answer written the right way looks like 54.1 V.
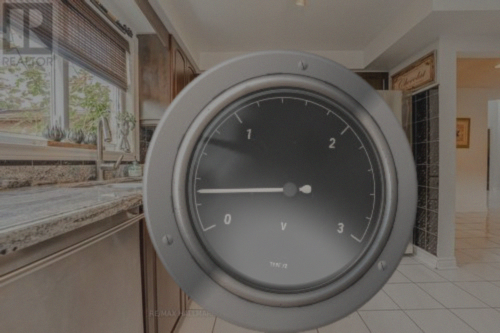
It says 0.3 V
